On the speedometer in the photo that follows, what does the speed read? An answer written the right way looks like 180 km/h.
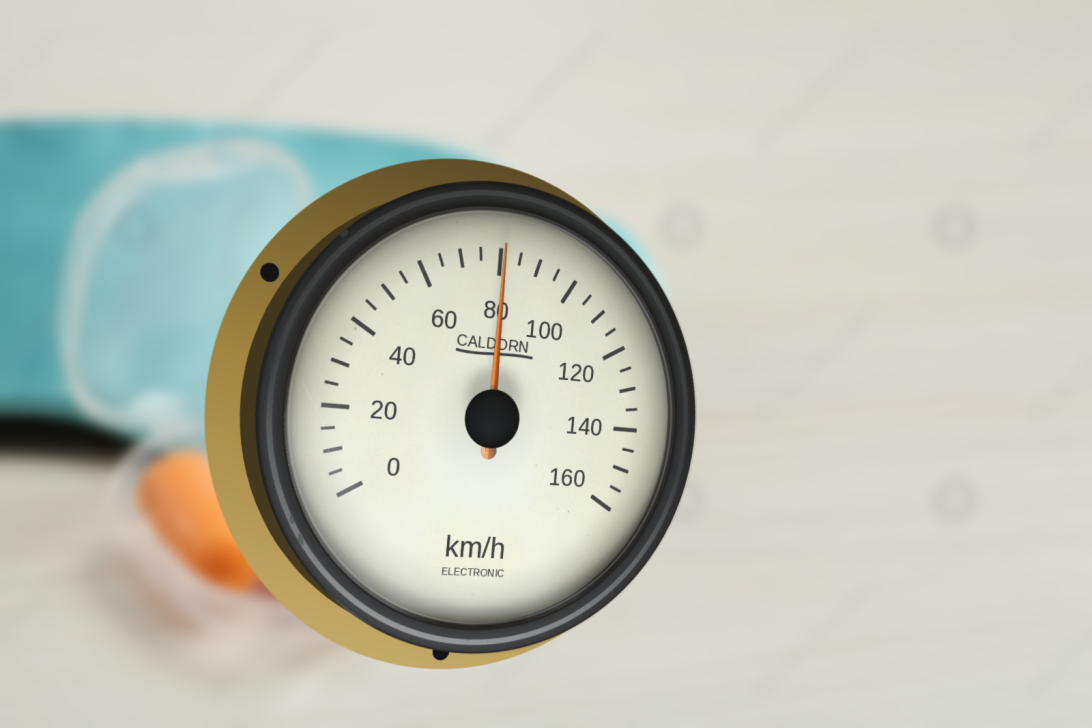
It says 80 km/h
